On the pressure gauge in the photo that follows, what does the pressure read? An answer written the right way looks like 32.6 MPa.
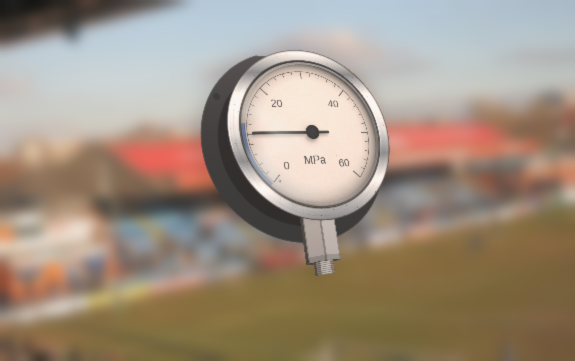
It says 10 MPa
